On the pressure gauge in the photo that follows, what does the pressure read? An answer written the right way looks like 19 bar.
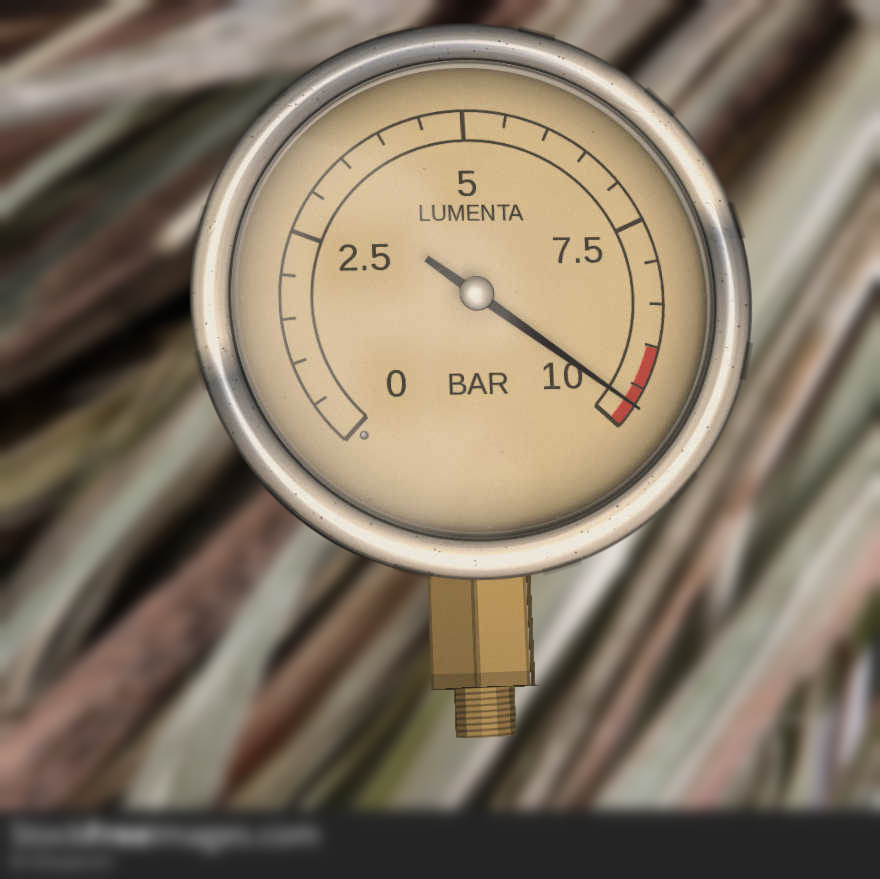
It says 9.75 bar
